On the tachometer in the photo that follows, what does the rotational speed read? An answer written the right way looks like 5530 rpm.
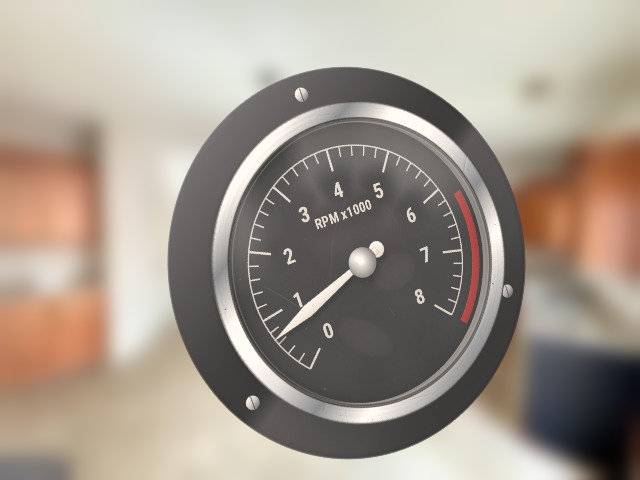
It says 700 rpm
